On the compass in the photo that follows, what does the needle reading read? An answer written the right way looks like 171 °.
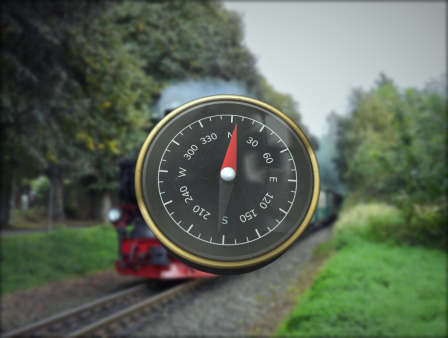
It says 5 °
